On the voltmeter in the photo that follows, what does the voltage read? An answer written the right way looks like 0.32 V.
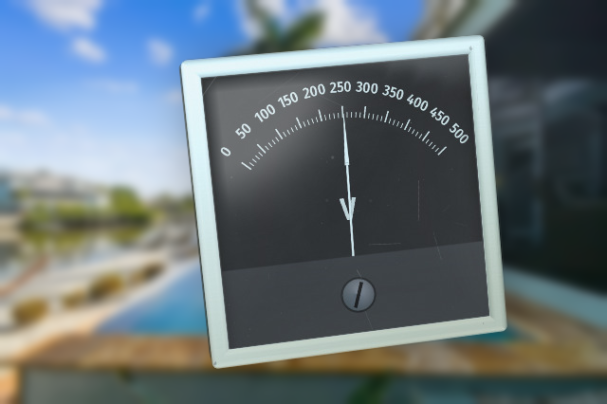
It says 250 V
